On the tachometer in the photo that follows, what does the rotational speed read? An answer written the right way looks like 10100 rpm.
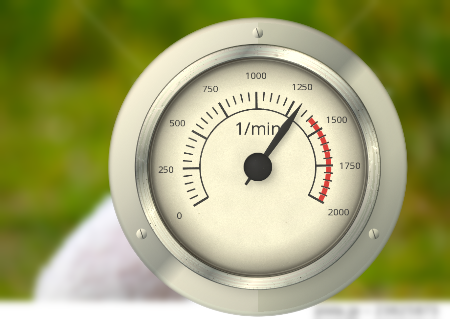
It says 1300 rpm
